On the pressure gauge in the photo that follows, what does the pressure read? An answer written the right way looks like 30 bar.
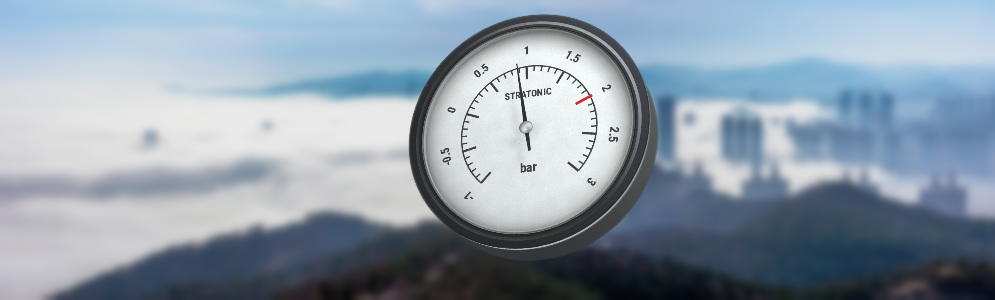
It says 0.9 bar
